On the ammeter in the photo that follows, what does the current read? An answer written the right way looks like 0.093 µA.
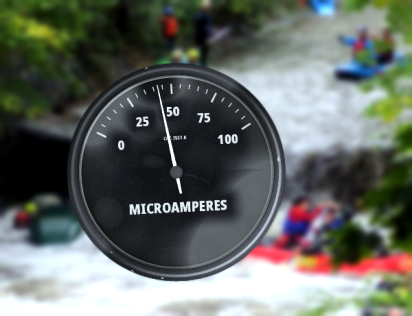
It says 42.5 µA
